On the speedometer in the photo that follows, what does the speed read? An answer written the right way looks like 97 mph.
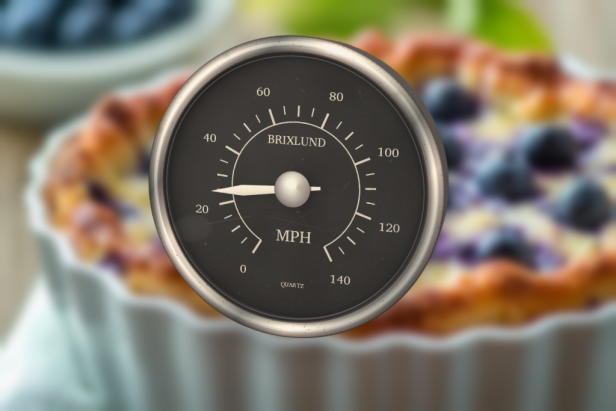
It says 25 mph
